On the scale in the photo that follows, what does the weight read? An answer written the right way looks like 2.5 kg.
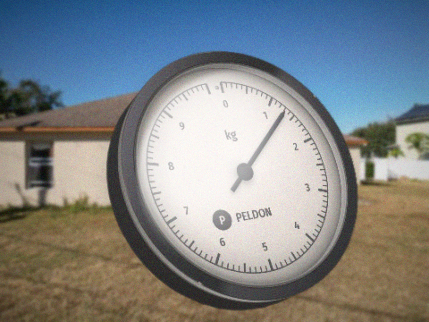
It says 1.3 kg
